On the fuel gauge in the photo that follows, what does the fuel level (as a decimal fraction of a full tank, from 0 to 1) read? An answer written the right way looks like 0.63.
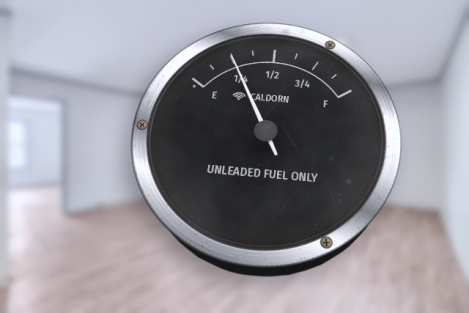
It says 0.25
